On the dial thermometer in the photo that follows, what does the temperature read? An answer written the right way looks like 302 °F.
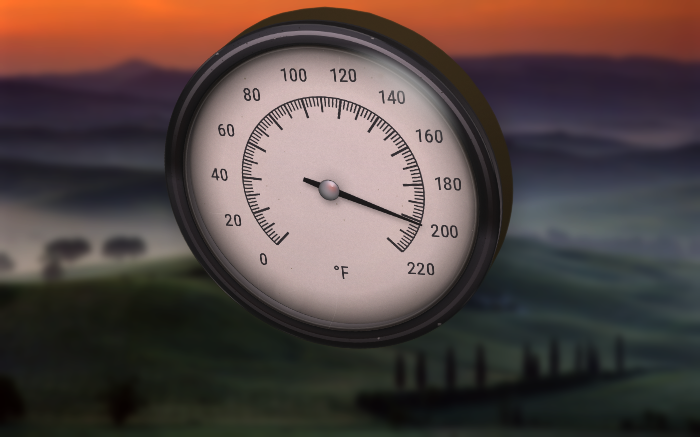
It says 200 °F
